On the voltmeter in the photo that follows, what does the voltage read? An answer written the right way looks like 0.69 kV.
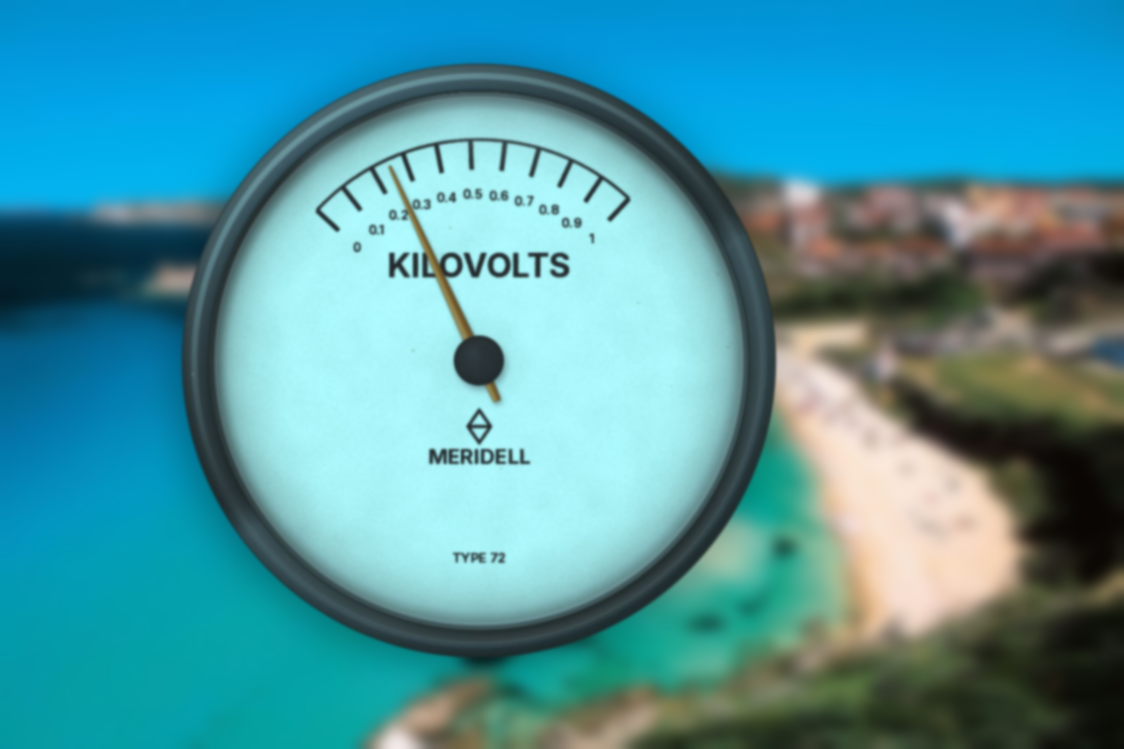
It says 0.25 kV
